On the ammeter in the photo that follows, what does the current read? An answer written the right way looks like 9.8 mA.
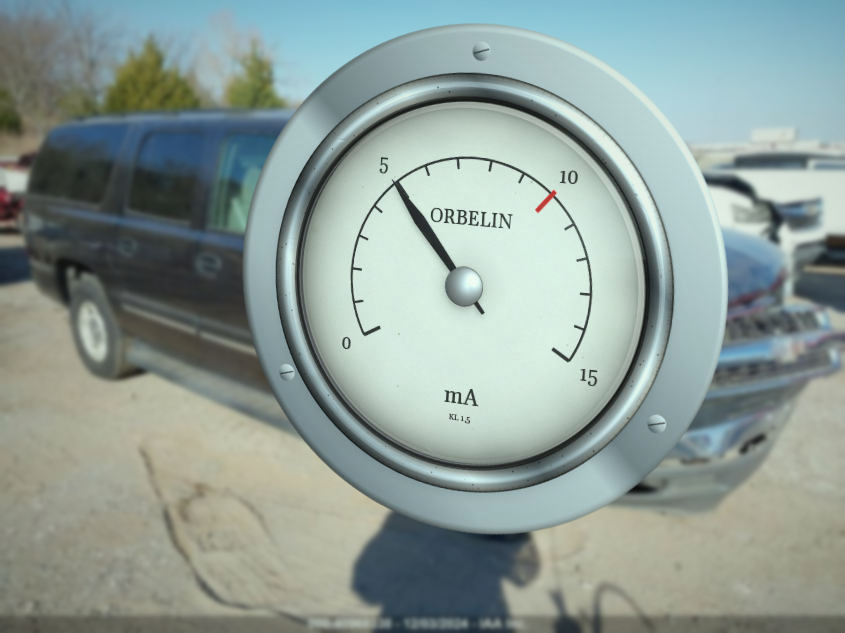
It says 5 mA
